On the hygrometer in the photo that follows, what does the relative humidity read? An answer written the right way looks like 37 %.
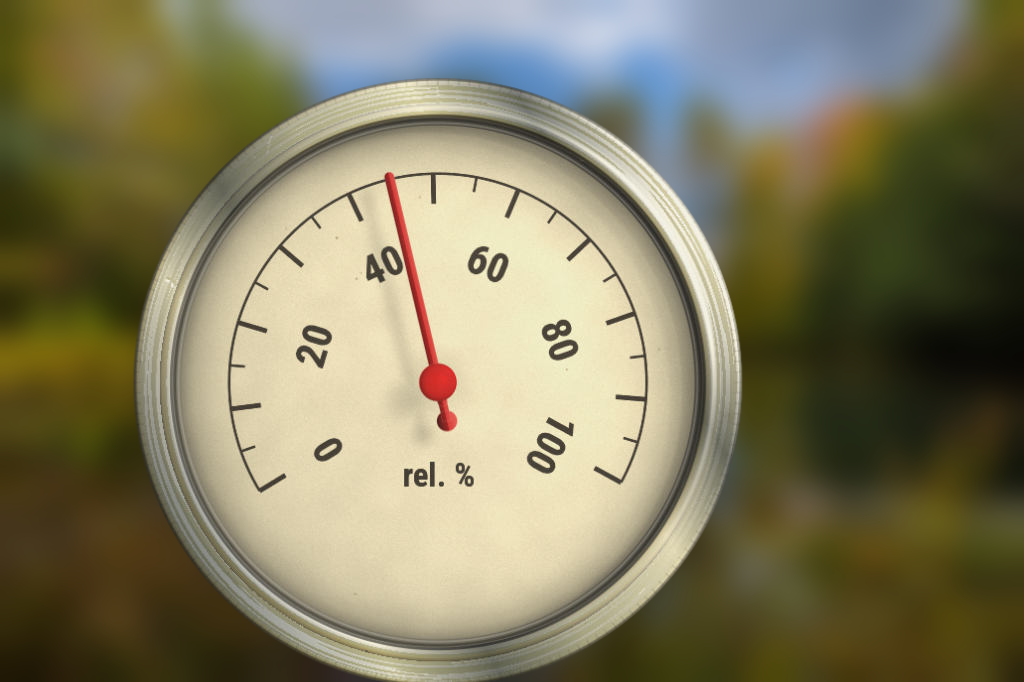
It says 45 %
